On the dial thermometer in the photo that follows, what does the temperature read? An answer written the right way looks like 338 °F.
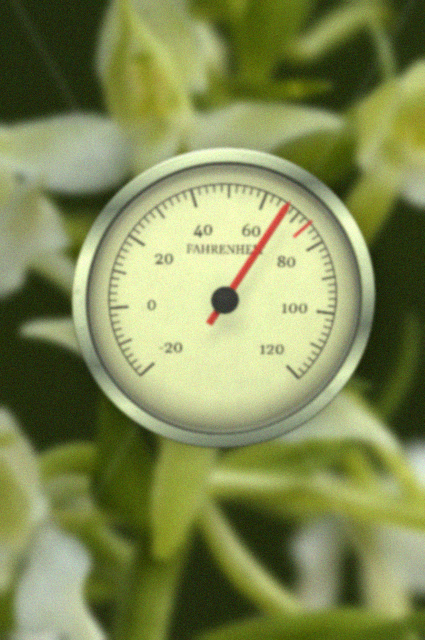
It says 66 °F
